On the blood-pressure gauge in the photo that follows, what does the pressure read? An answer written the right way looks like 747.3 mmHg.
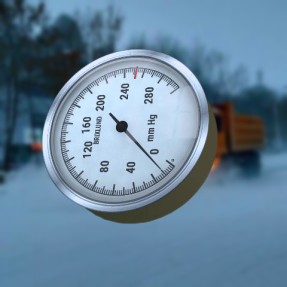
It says 10 mmHg
